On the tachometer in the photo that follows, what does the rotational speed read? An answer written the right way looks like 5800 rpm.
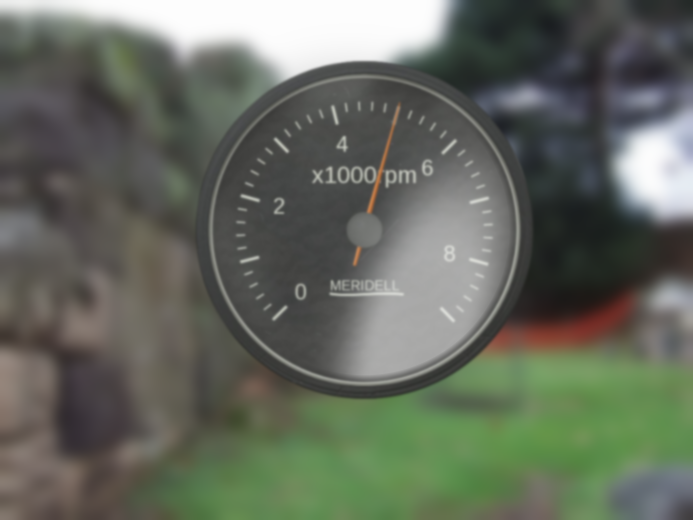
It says 5000 rpm
